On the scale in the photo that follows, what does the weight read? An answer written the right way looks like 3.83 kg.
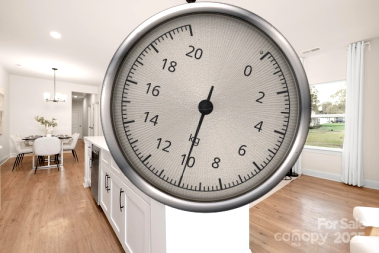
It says 10 kg
